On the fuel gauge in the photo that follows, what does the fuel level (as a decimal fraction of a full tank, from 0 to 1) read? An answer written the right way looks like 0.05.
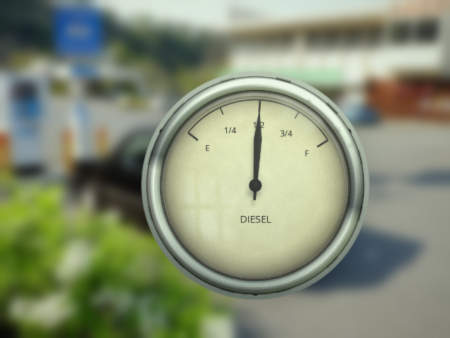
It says 0.5
